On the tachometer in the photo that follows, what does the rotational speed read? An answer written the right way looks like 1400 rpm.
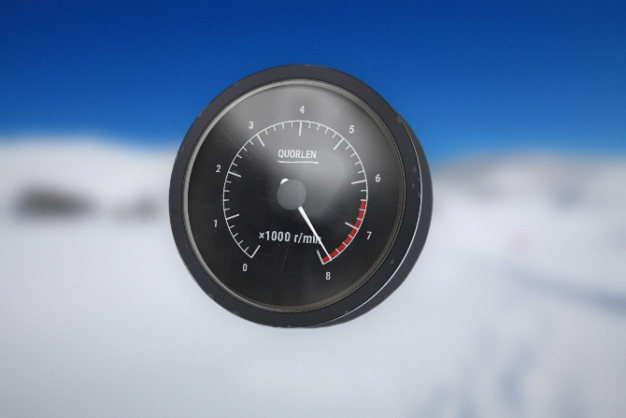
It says 7800 rpm
